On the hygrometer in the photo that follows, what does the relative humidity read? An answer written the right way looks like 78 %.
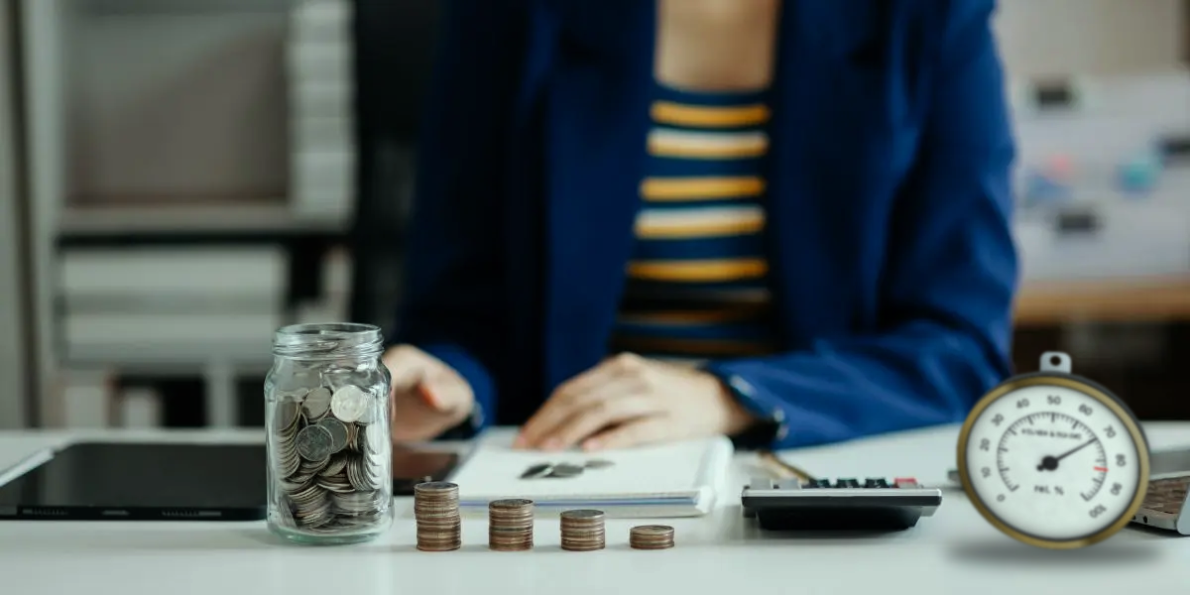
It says 70 %
